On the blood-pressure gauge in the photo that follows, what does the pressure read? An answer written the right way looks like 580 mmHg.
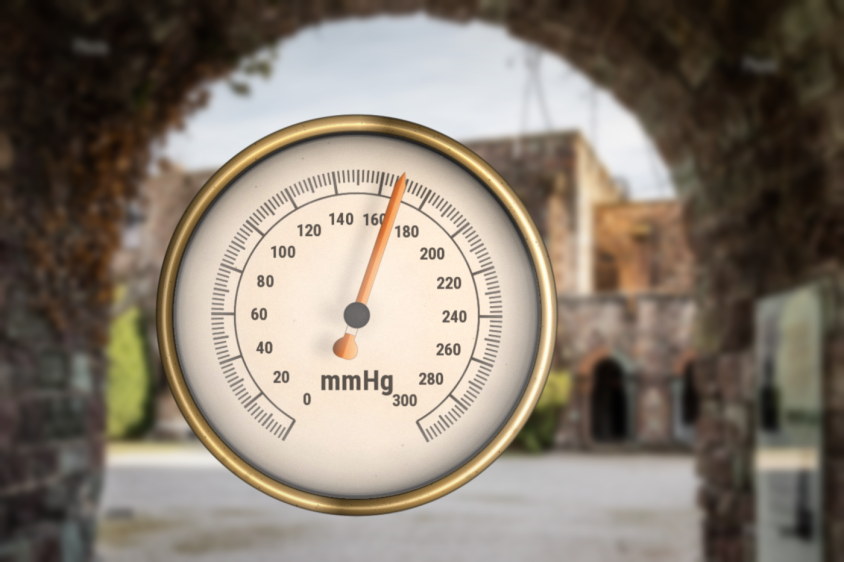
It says 168 mmHg
